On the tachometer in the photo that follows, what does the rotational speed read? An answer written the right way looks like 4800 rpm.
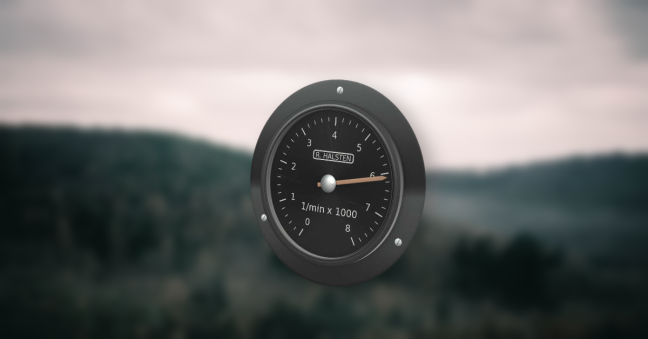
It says 6100 rpm
